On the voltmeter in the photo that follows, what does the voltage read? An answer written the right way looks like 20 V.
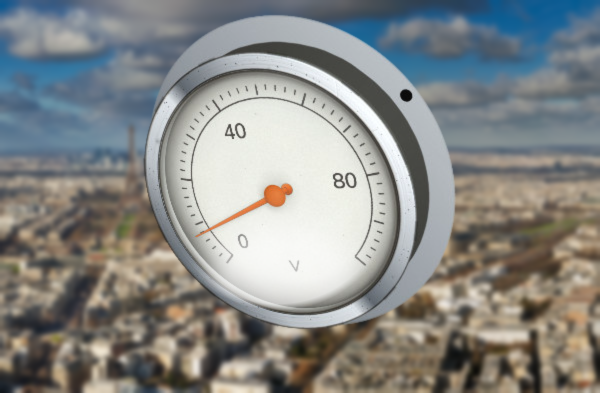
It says 8 V
